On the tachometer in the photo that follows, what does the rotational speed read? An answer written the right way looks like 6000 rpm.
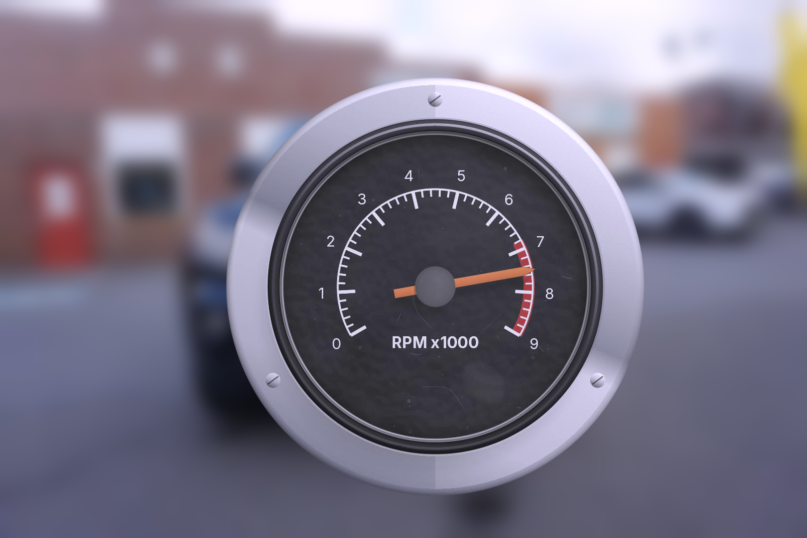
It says 7500 rpm
